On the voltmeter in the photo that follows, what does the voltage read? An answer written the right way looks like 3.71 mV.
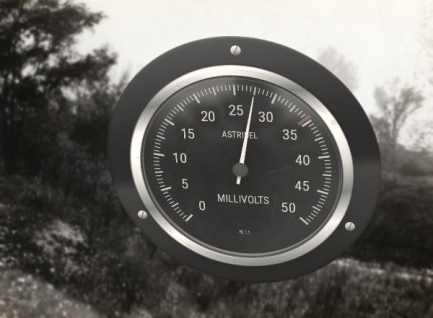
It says 27.5 mV
